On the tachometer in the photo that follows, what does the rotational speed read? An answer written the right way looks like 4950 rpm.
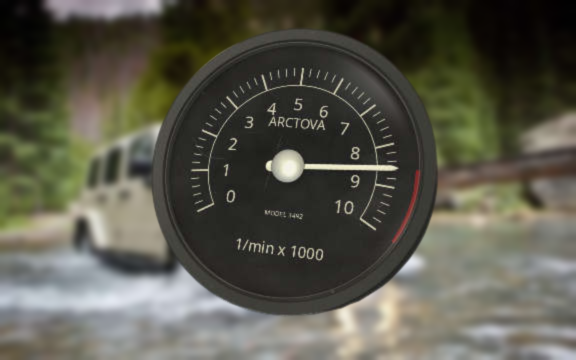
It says 8600 rpm
